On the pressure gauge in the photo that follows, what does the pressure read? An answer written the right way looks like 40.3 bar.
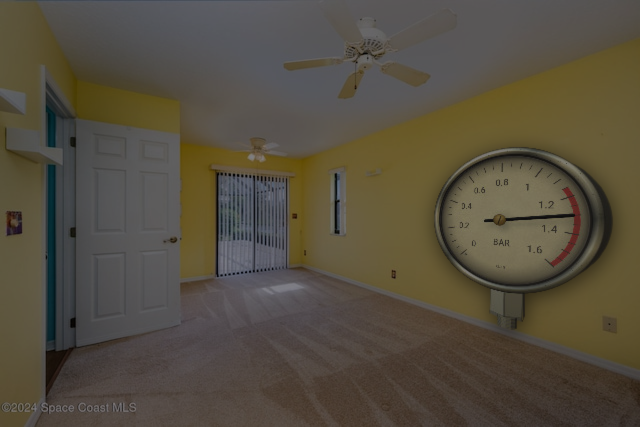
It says 1.3 bar
